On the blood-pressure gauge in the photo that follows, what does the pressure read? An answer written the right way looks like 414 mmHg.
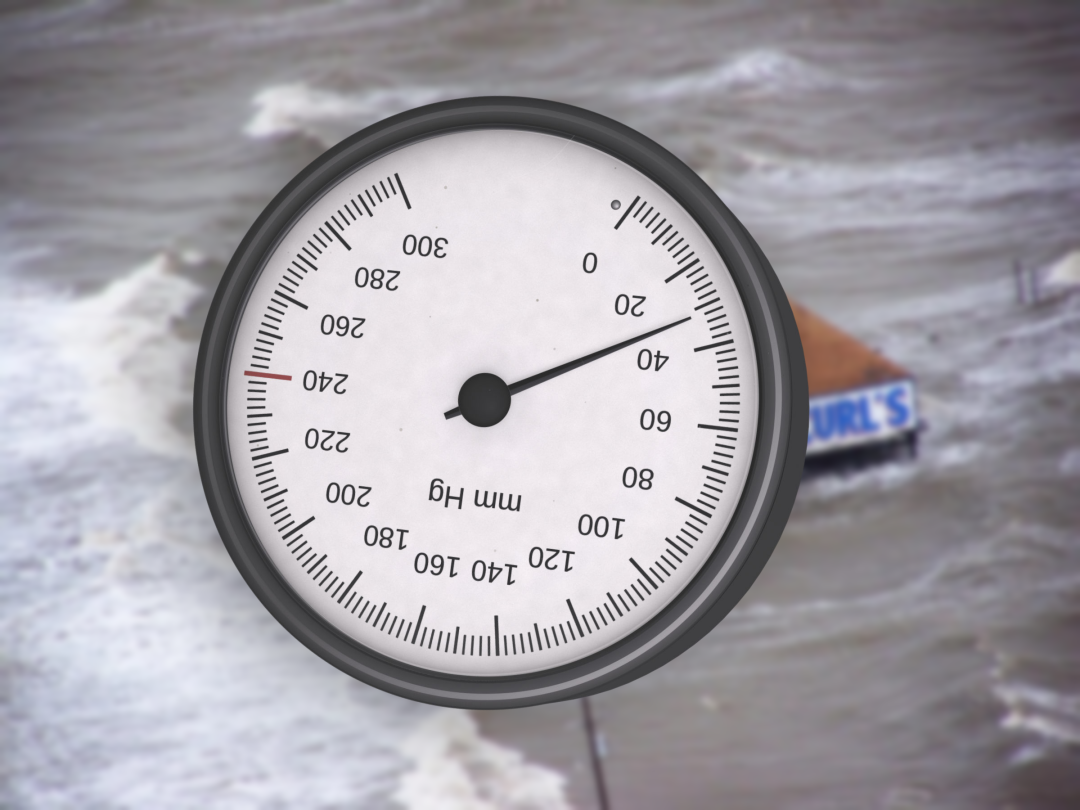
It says 32 mmHg
